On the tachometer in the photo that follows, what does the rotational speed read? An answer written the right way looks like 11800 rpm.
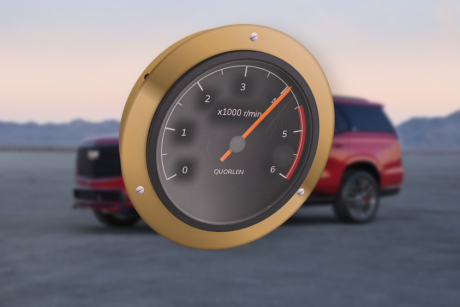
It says 4000 rpm
